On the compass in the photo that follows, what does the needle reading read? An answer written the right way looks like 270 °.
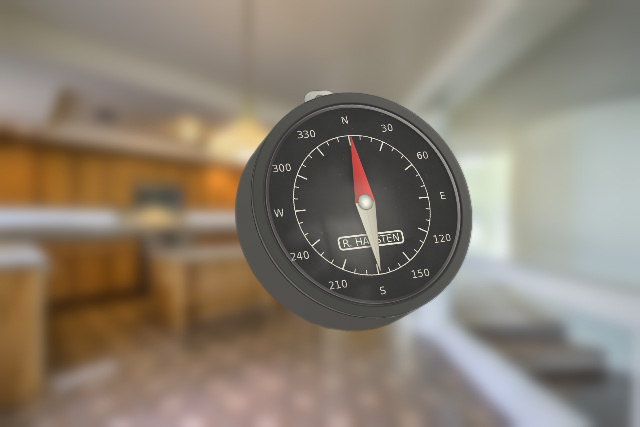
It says 0 °
